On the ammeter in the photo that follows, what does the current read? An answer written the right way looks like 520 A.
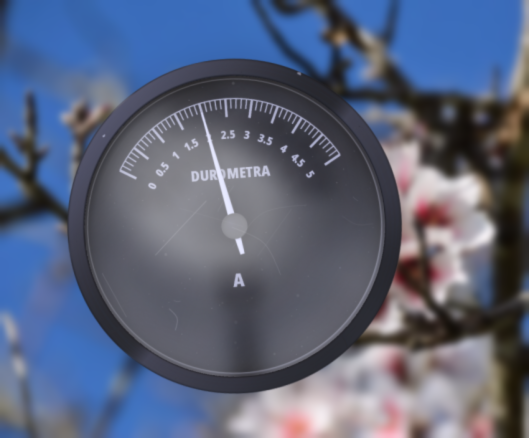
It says 2 A
